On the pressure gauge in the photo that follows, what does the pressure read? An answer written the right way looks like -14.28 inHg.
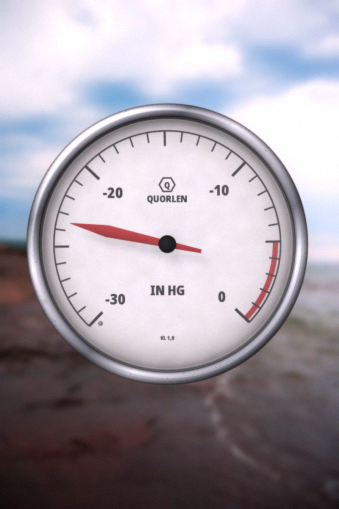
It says -23.5 inHg
